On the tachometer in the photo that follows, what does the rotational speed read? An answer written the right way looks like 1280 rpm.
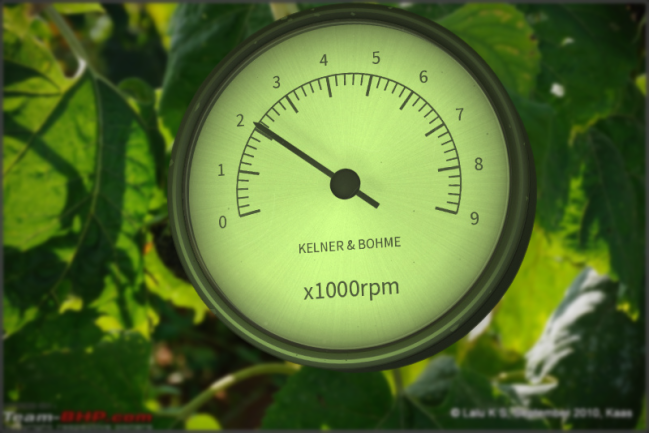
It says 2100 rpm
